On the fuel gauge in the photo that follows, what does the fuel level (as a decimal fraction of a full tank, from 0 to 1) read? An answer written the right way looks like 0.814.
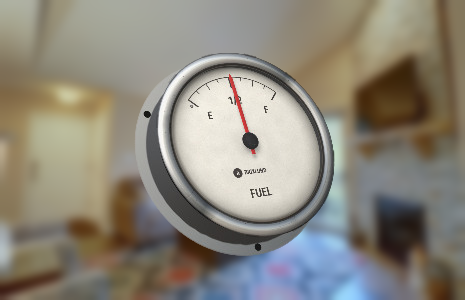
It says 0.5
